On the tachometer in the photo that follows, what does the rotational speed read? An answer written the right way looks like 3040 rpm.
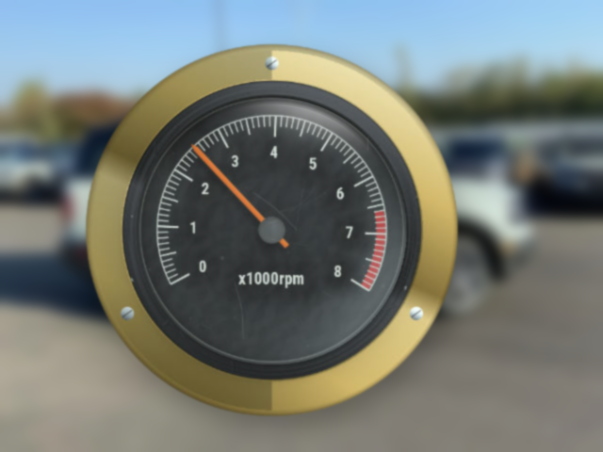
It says 2500 rpm
